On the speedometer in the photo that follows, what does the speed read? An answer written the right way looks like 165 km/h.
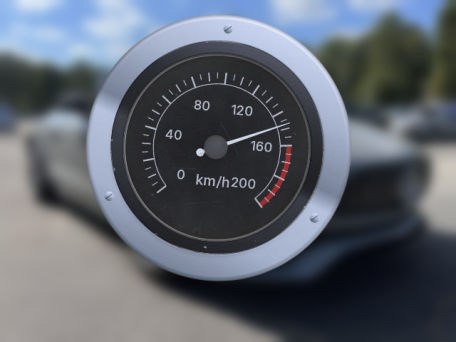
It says 147.5 km/h
